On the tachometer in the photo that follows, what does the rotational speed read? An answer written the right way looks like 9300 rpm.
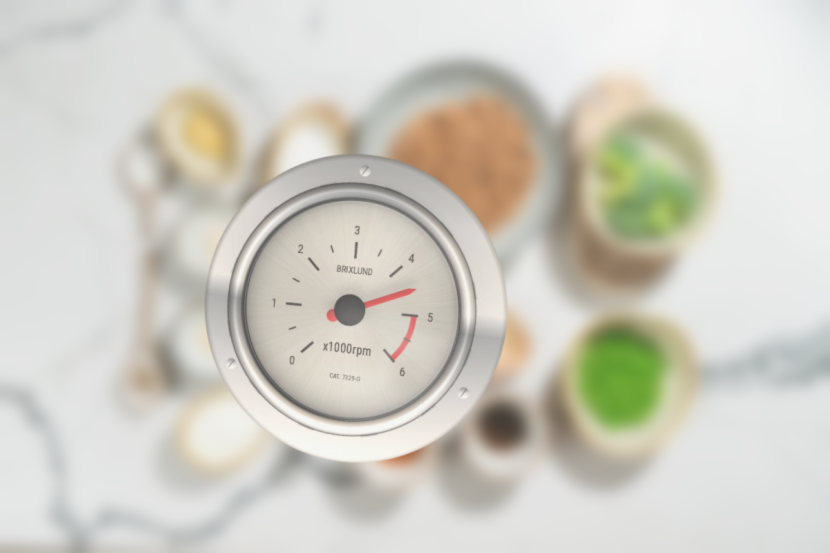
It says 4500 rpm
